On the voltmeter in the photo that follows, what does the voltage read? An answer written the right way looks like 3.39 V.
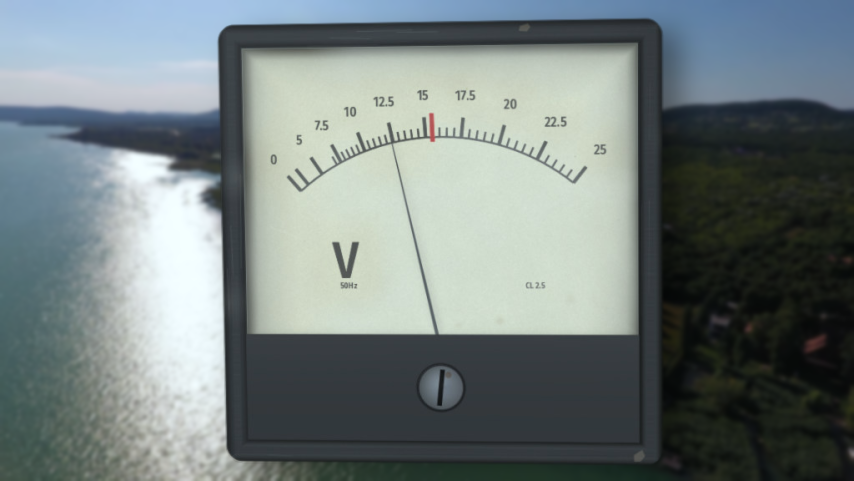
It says 12.5 V
